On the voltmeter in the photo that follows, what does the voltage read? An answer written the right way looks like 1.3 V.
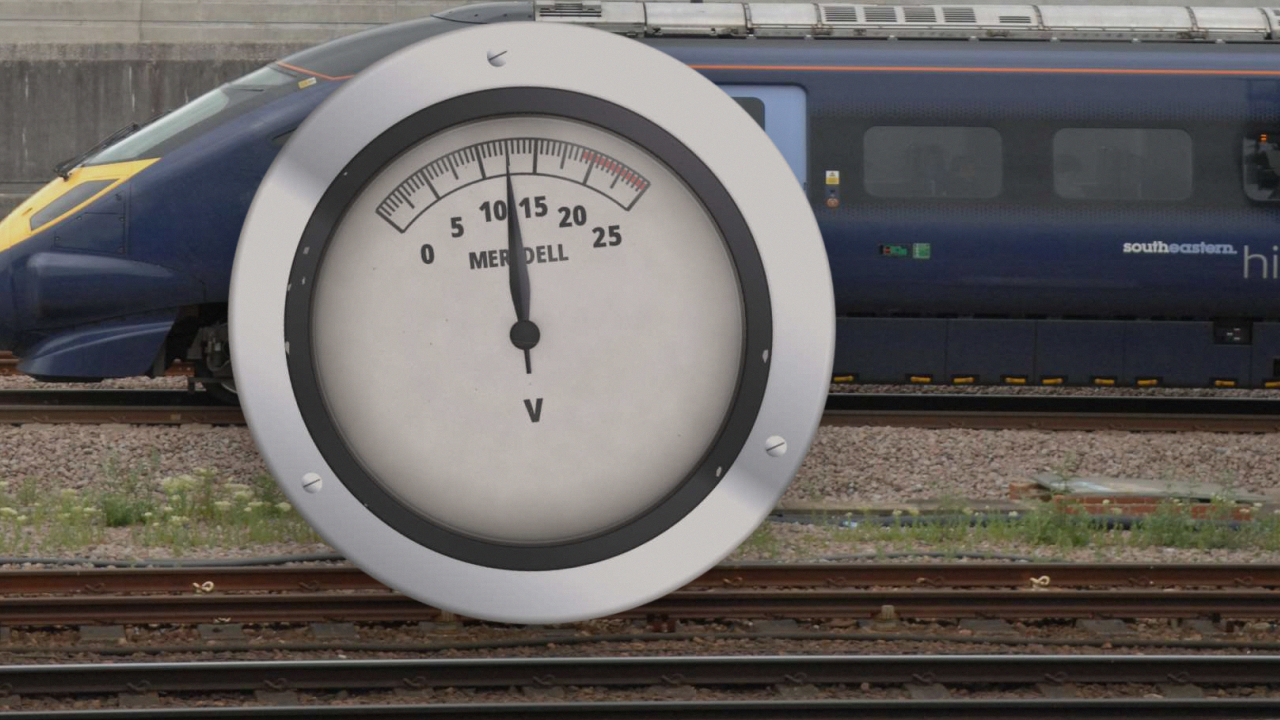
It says 12.5 V
